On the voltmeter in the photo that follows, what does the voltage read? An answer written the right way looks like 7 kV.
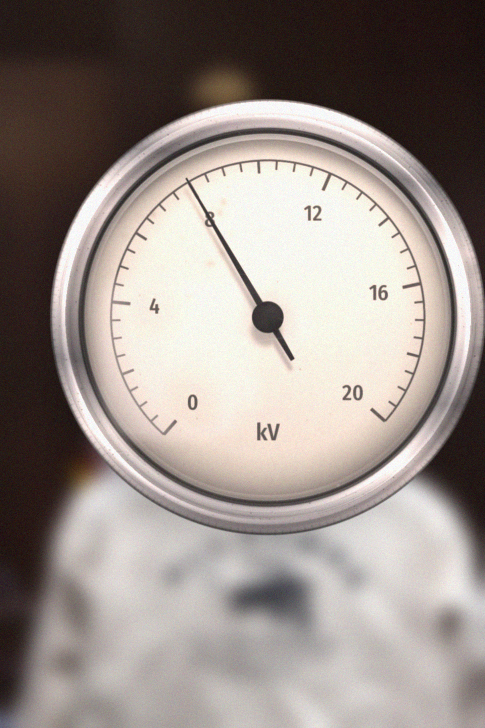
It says 8 kV
